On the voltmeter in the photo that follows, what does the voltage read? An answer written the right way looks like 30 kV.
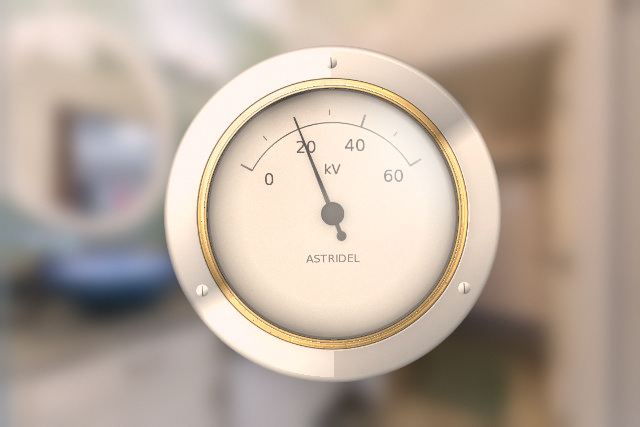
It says 20 kV
